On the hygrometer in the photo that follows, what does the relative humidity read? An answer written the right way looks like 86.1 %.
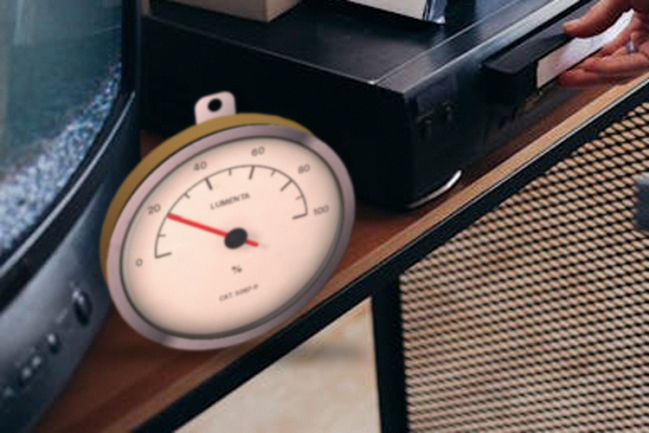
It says 20 %
